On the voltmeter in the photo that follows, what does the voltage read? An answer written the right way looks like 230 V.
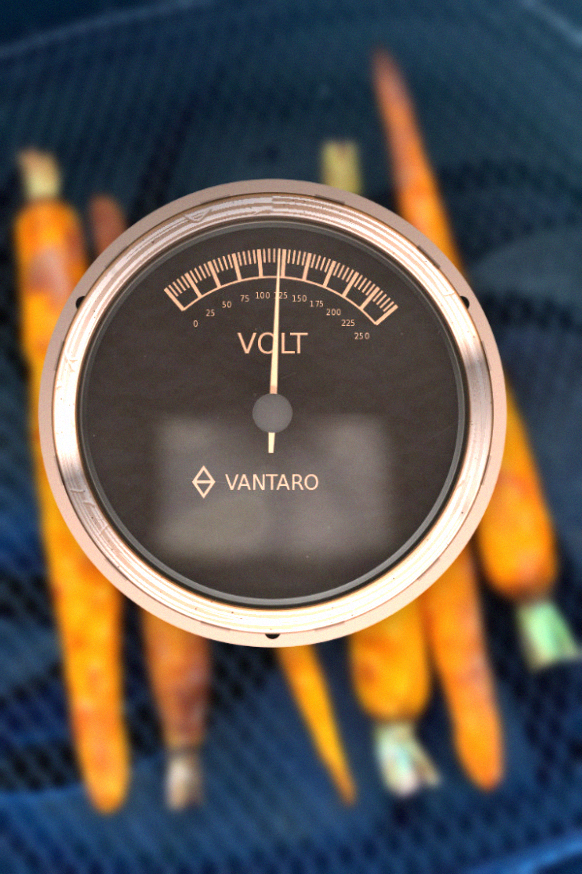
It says 120 V
